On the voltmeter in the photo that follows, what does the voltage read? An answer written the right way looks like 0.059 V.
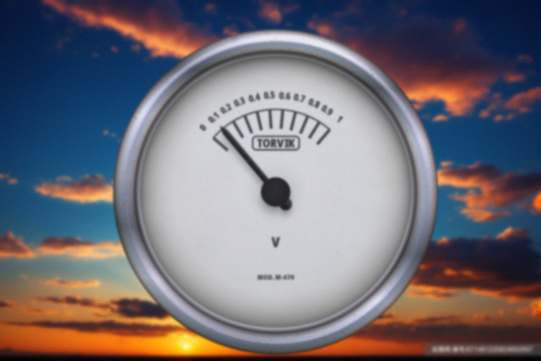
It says 0.1 V
